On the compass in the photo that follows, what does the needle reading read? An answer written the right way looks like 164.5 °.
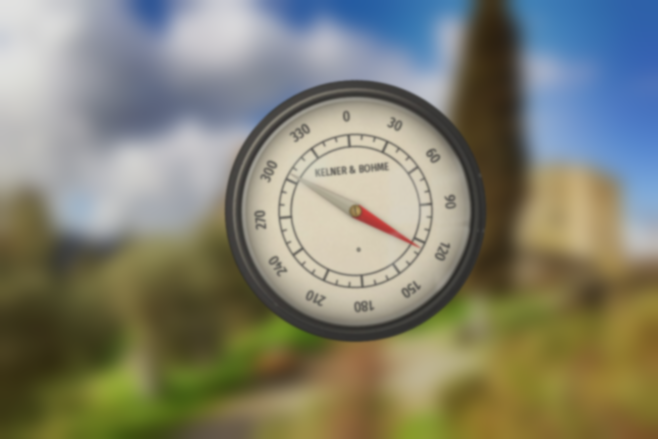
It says 125 °
